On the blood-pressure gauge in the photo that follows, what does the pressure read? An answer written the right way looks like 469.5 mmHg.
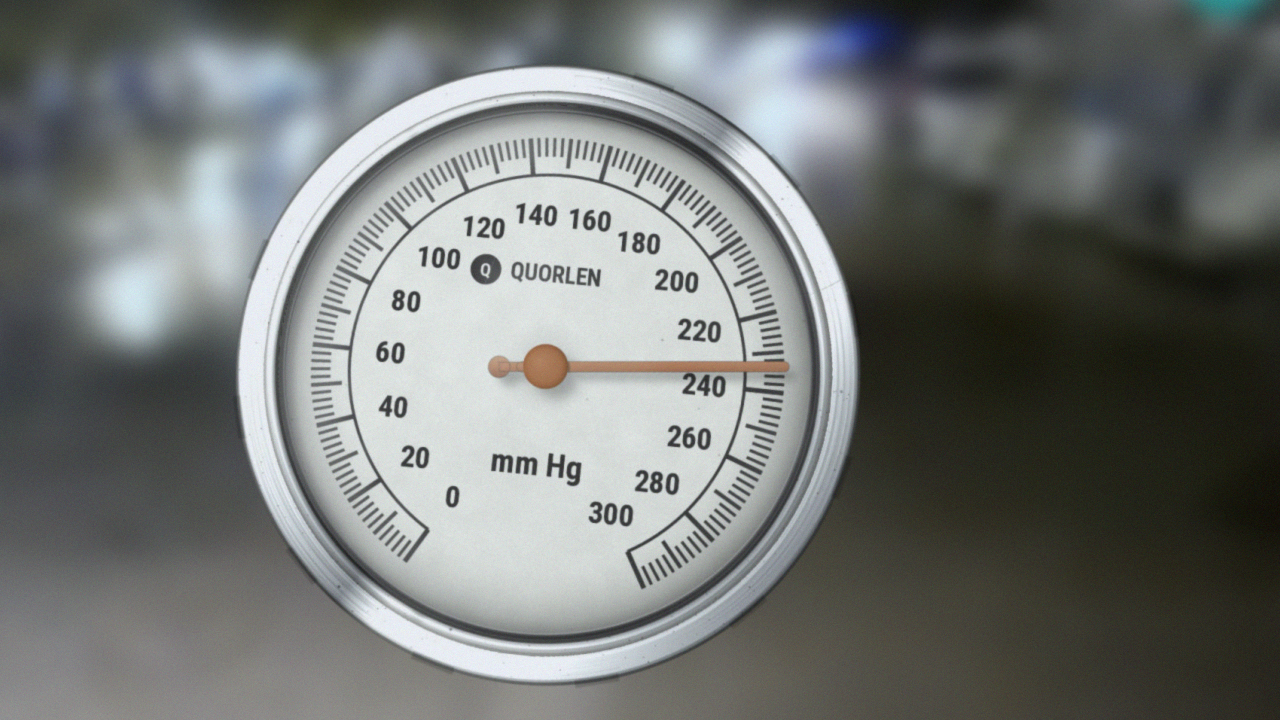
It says 234 mmHg
